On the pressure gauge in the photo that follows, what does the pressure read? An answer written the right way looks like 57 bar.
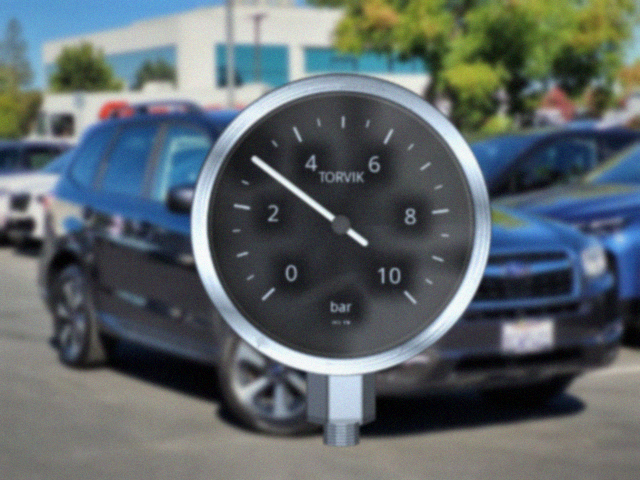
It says 3 bar
